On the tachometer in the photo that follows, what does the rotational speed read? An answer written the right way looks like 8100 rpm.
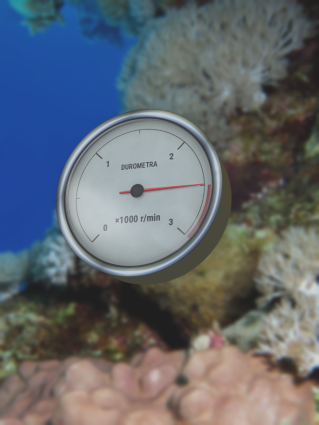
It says 2500 rpm
